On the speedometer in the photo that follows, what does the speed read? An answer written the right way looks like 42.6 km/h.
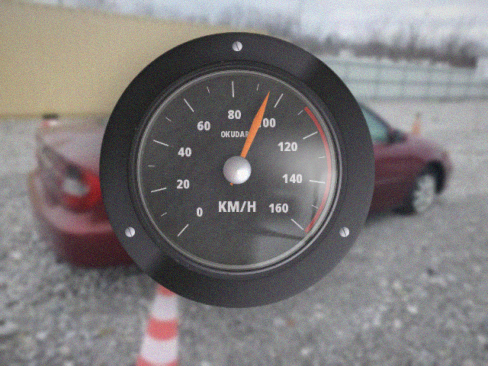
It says 95 km/h
